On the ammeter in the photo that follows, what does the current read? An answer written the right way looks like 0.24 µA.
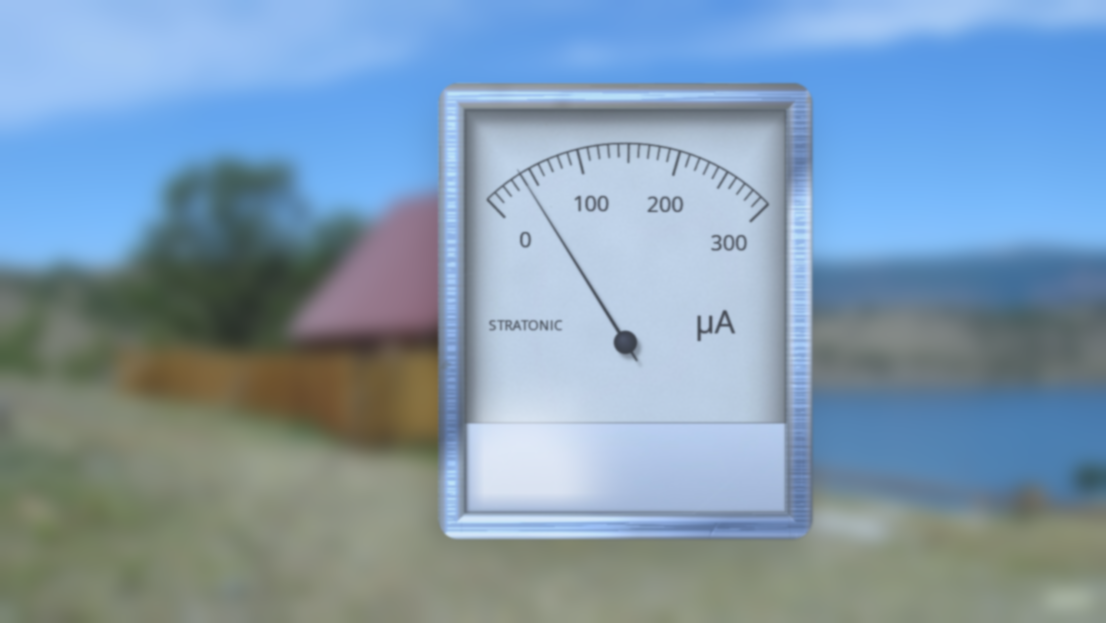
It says 40 µA
